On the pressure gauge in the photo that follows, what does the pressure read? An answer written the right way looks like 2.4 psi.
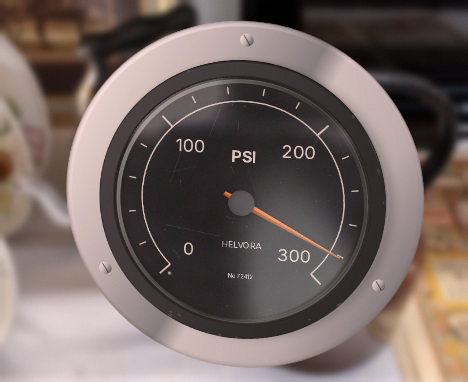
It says 280 psi
